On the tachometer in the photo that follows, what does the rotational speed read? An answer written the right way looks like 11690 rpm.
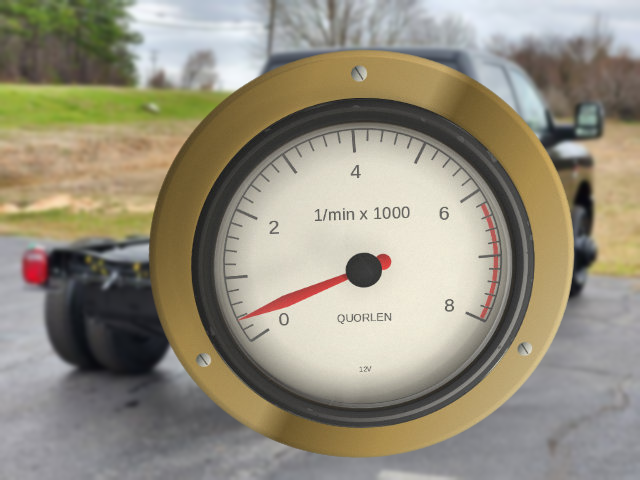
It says 400 rpm
